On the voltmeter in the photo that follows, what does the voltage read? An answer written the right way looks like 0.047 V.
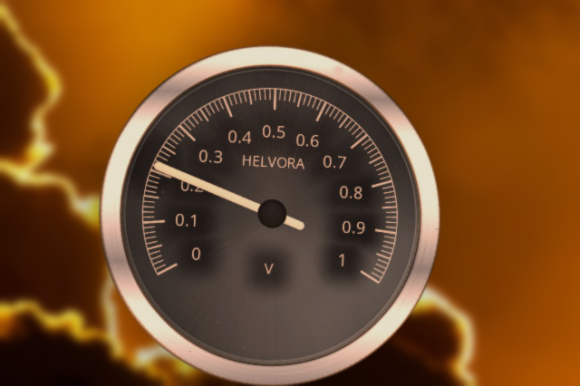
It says 0.21 V
